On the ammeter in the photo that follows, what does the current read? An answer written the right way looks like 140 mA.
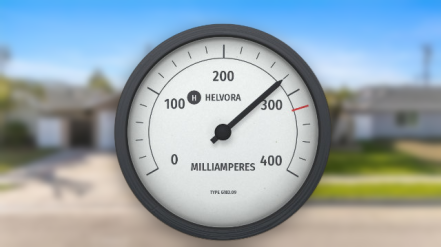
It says 280 mA
